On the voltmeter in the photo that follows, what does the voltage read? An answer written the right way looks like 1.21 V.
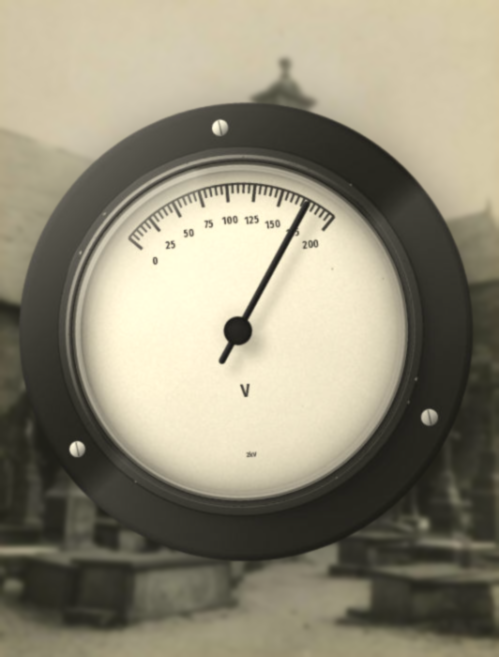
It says 175 V
